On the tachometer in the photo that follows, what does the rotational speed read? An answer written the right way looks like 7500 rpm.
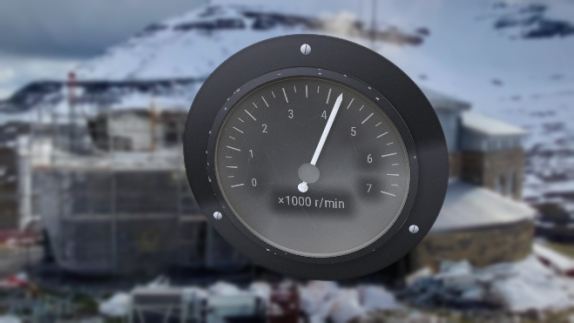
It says 4250 rpm
